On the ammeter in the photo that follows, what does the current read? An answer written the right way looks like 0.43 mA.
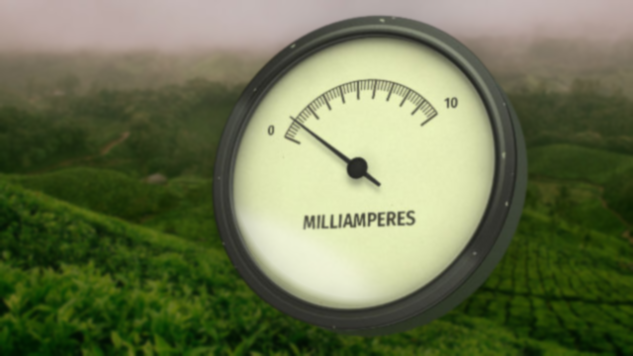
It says 1 mA
